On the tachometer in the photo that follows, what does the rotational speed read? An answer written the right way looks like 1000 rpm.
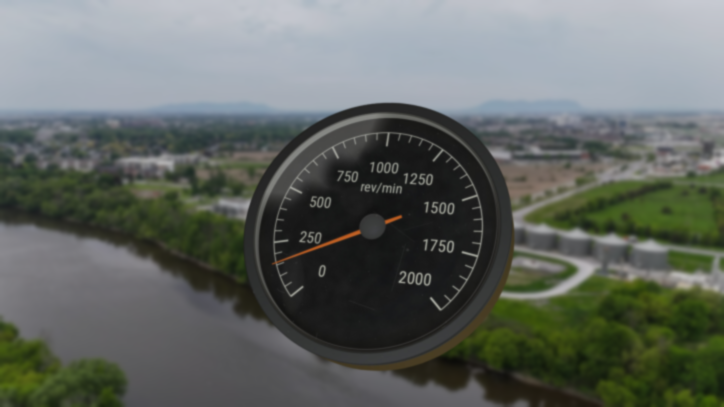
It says 150 rpm
